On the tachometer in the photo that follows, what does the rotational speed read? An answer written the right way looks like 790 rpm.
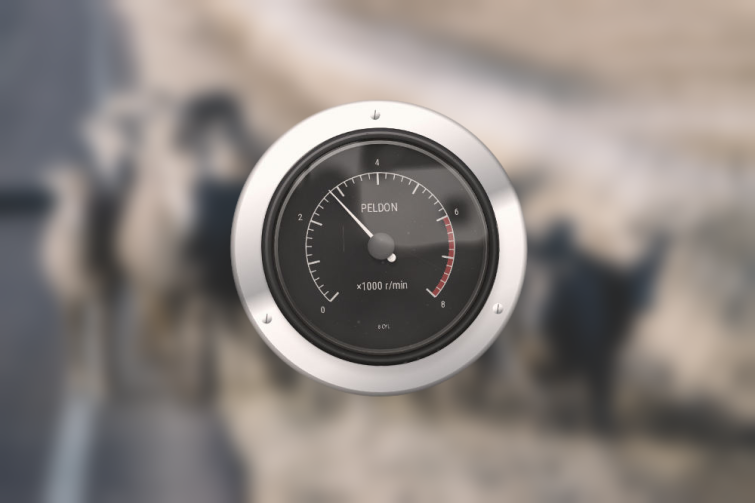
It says 2800 rpm
